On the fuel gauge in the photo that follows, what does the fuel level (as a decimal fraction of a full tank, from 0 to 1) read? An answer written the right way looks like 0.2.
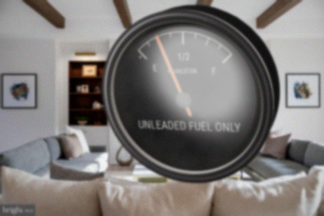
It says 0.25
